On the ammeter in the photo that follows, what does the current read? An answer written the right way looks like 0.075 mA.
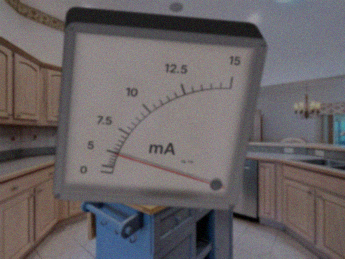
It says 5 mA
